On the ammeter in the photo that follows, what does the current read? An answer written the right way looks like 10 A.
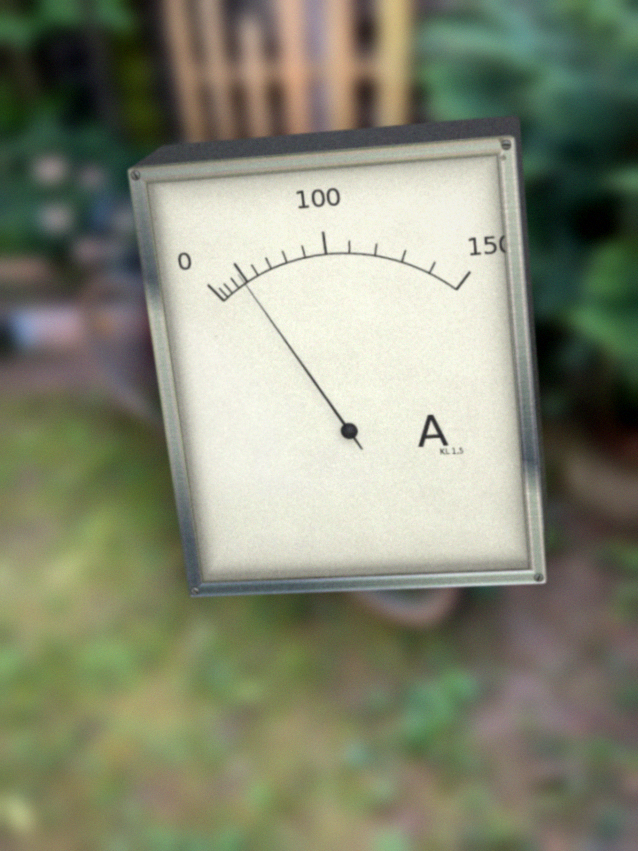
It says 50 A
